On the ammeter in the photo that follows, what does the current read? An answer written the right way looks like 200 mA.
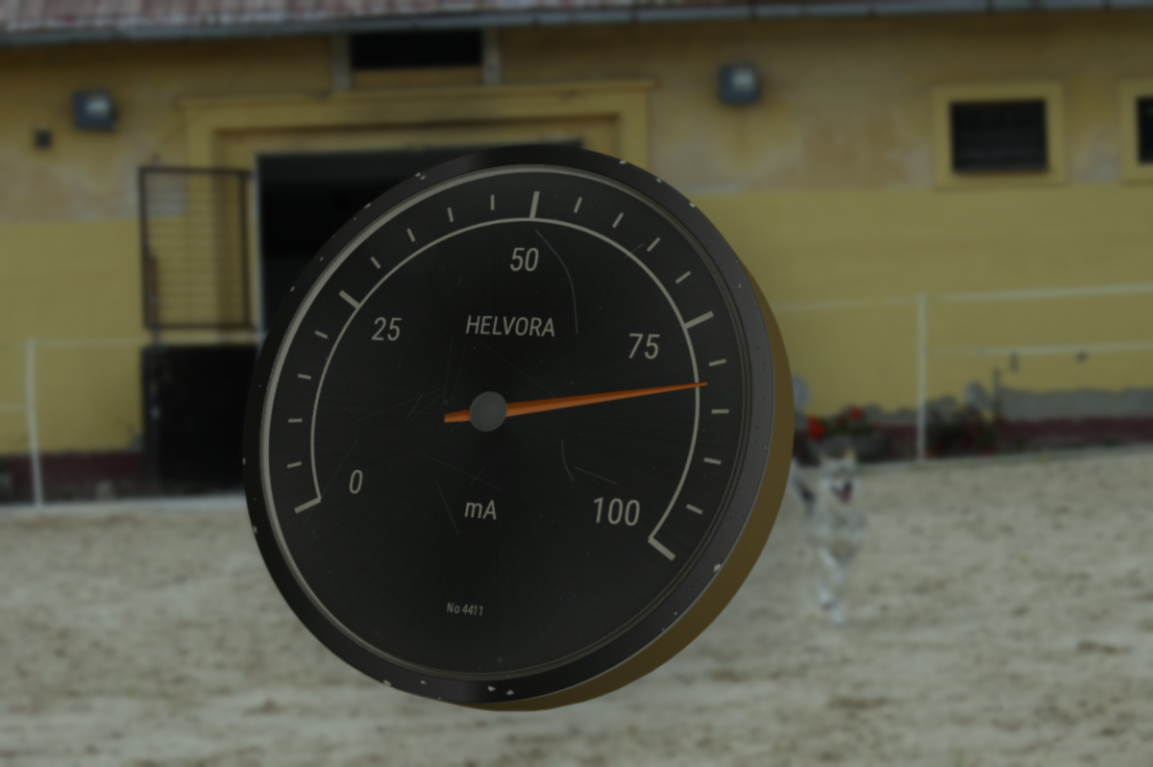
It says 82.5 mA
